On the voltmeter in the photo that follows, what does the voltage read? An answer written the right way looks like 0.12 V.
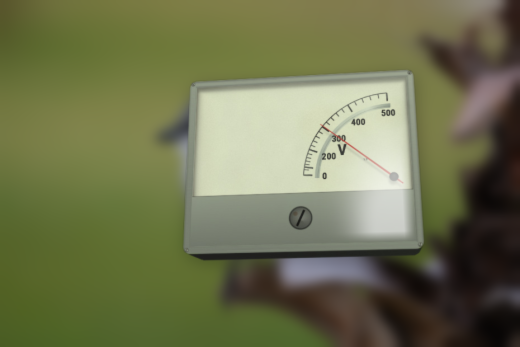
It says 300 V
